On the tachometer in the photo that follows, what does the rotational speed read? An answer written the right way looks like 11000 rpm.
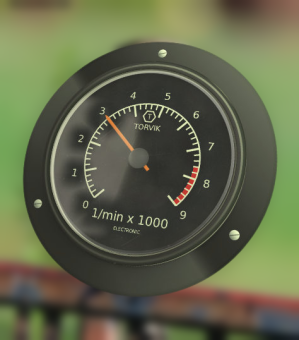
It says 3000 rpm
